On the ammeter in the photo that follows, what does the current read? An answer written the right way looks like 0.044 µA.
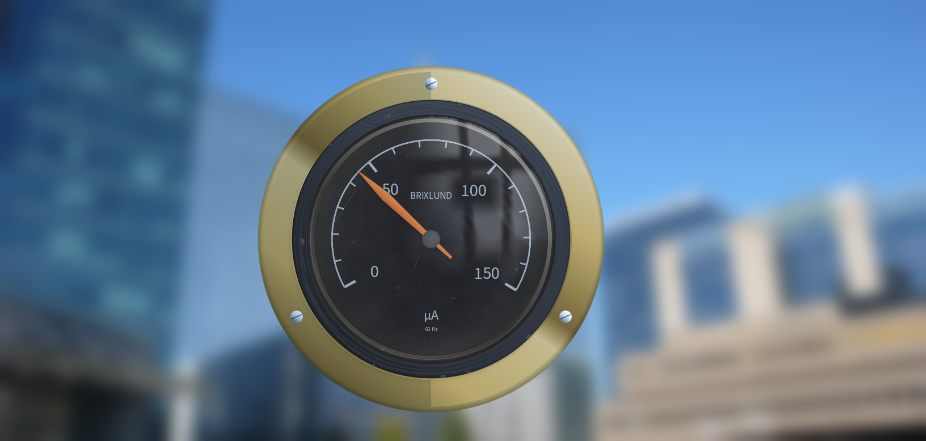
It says 45 µA
